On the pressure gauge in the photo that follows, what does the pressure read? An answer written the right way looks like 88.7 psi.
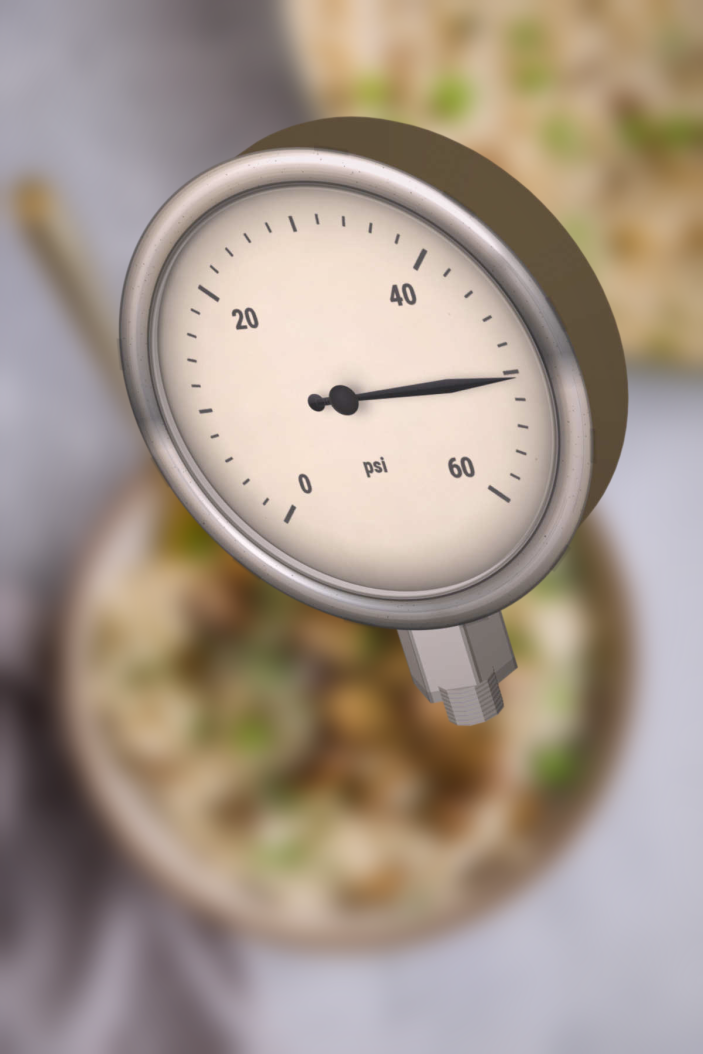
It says 50 psi
